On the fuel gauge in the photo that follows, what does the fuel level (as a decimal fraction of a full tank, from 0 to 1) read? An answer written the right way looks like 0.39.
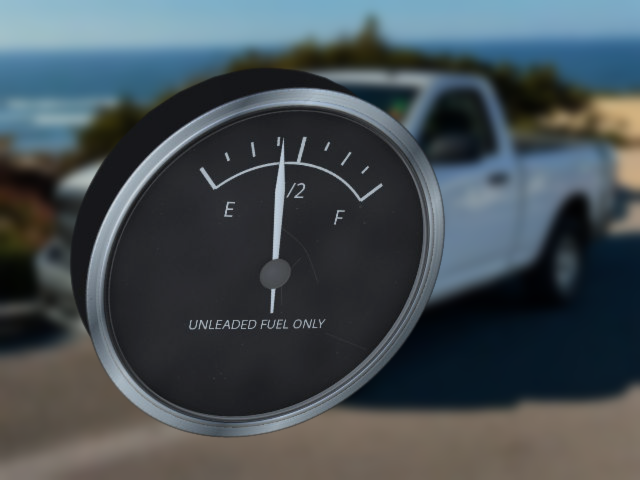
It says 0.375
